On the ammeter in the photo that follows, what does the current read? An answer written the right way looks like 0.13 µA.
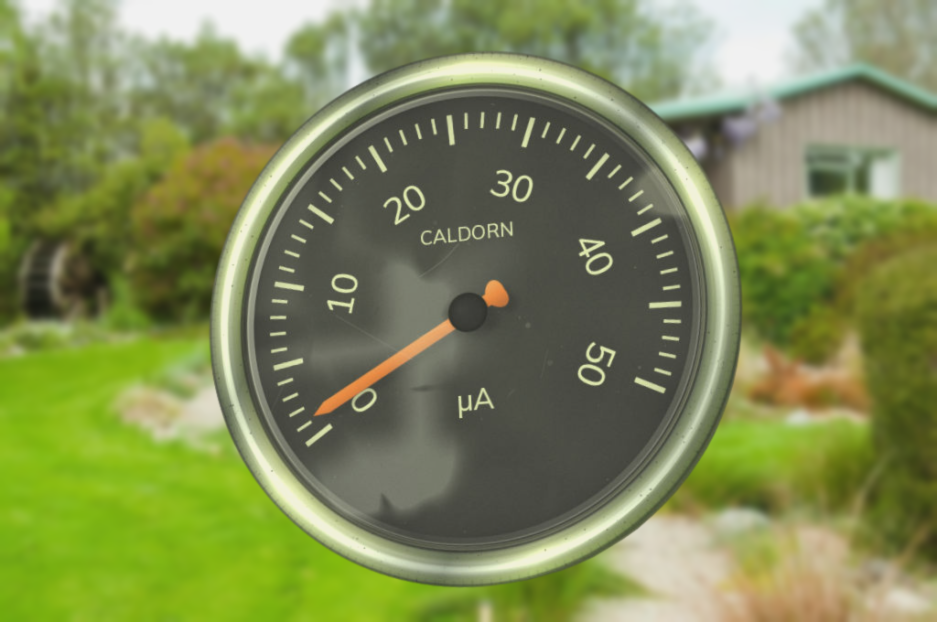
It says 1 µA
